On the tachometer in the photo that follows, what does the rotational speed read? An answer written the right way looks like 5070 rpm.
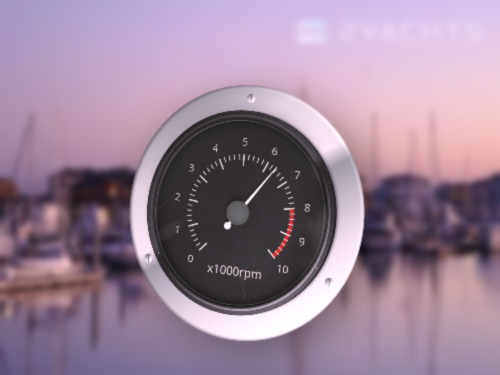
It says 6400 rpm
